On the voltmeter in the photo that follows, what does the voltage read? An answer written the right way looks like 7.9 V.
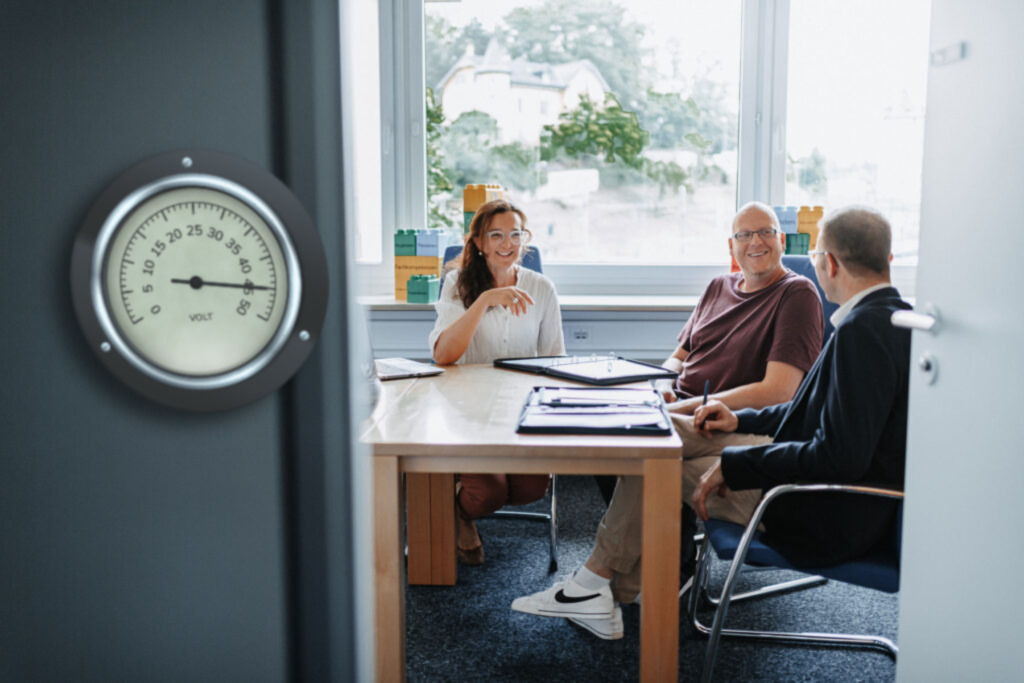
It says 45 V
